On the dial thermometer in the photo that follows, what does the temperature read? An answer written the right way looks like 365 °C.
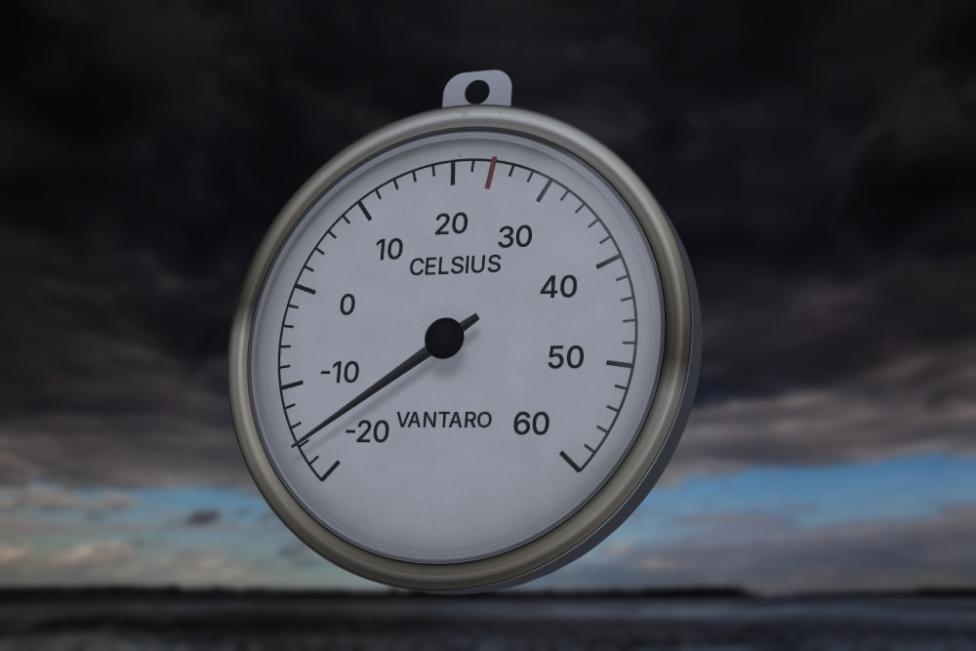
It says -16 °C
